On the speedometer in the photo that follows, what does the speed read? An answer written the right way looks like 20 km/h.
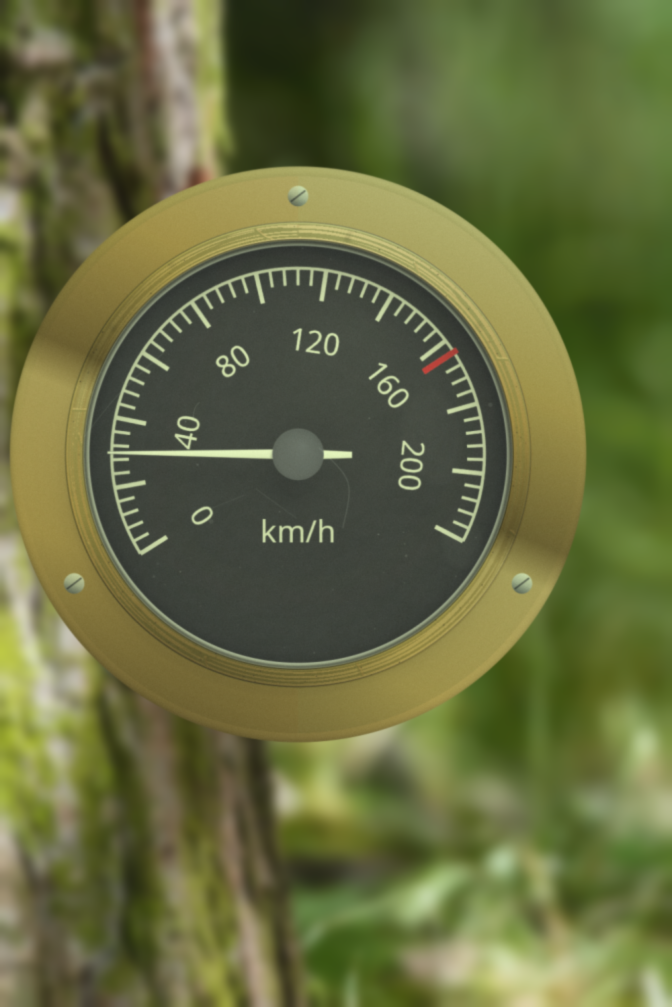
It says 30 km/h
